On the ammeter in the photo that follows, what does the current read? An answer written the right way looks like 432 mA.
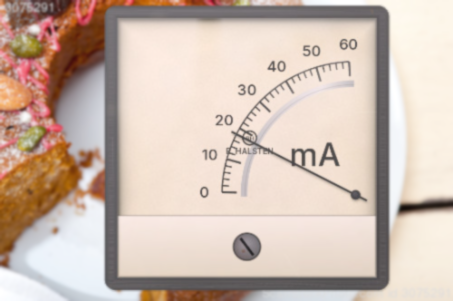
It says 18 mA
